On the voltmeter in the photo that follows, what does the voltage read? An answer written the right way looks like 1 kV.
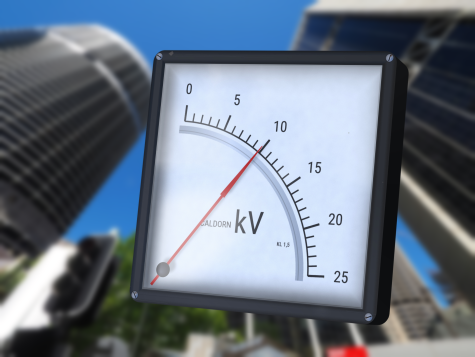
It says 10 kV
